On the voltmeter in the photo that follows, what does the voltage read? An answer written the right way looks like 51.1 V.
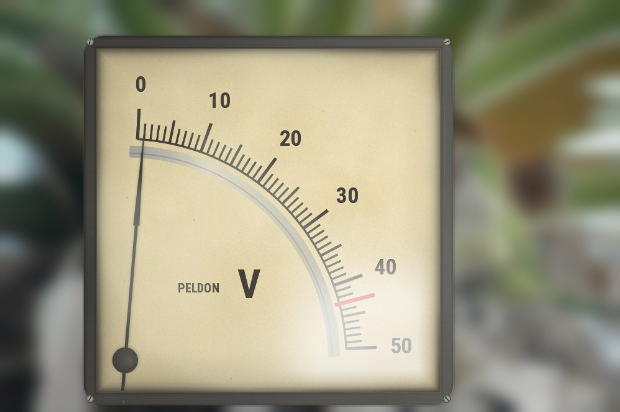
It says 1 V
